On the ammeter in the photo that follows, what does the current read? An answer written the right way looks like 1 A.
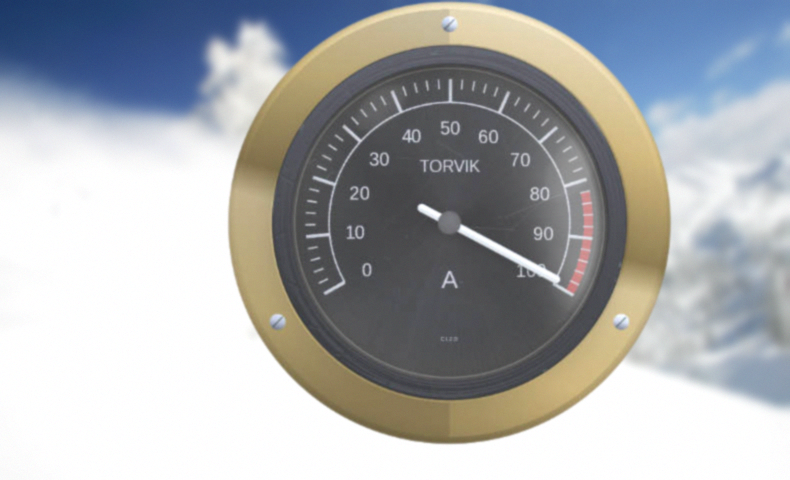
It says 99 A
